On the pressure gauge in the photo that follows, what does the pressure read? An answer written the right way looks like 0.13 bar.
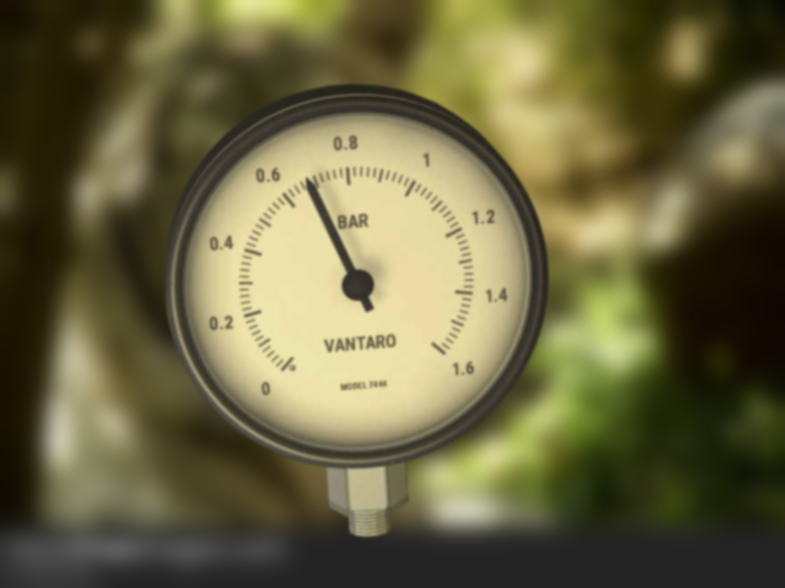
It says 0.68 bar
